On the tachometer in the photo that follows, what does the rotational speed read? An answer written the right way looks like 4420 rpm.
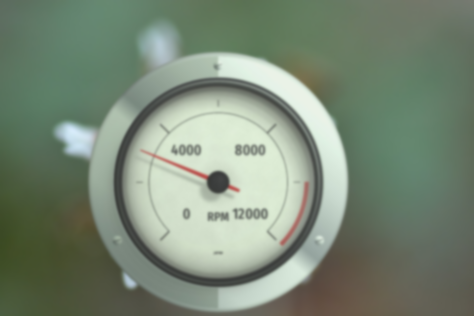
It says 3000 rpm
